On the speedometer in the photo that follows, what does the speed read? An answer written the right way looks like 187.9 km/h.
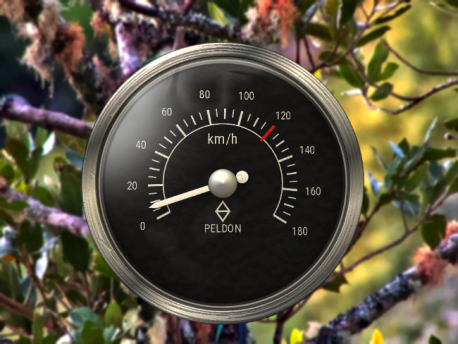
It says 7.5 km/h
